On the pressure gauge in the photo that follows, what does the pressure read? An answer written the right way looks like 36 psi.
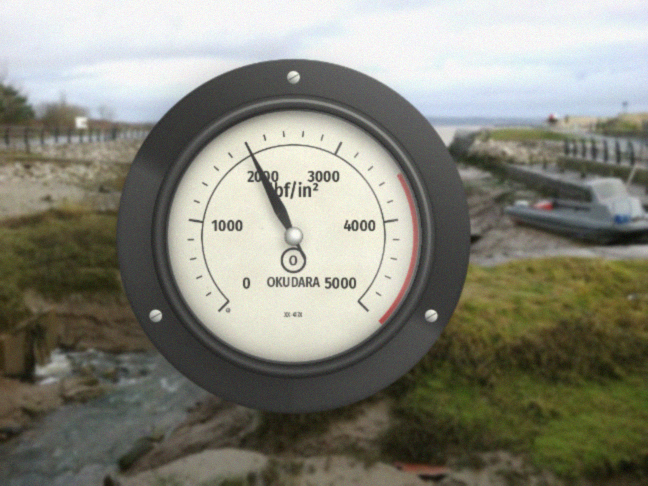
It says 2000 psi
